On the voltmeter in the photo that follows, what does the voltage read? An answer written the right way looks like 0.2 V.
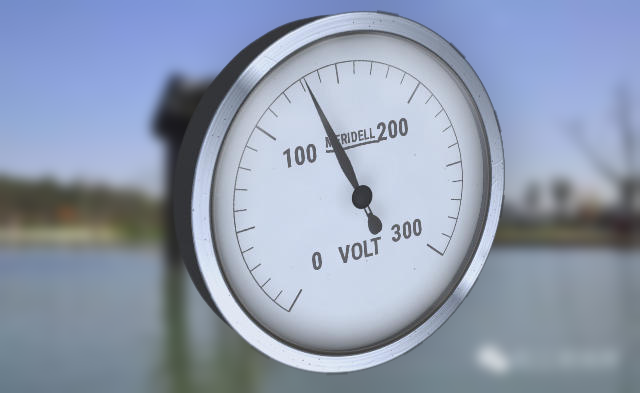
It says 130 V
